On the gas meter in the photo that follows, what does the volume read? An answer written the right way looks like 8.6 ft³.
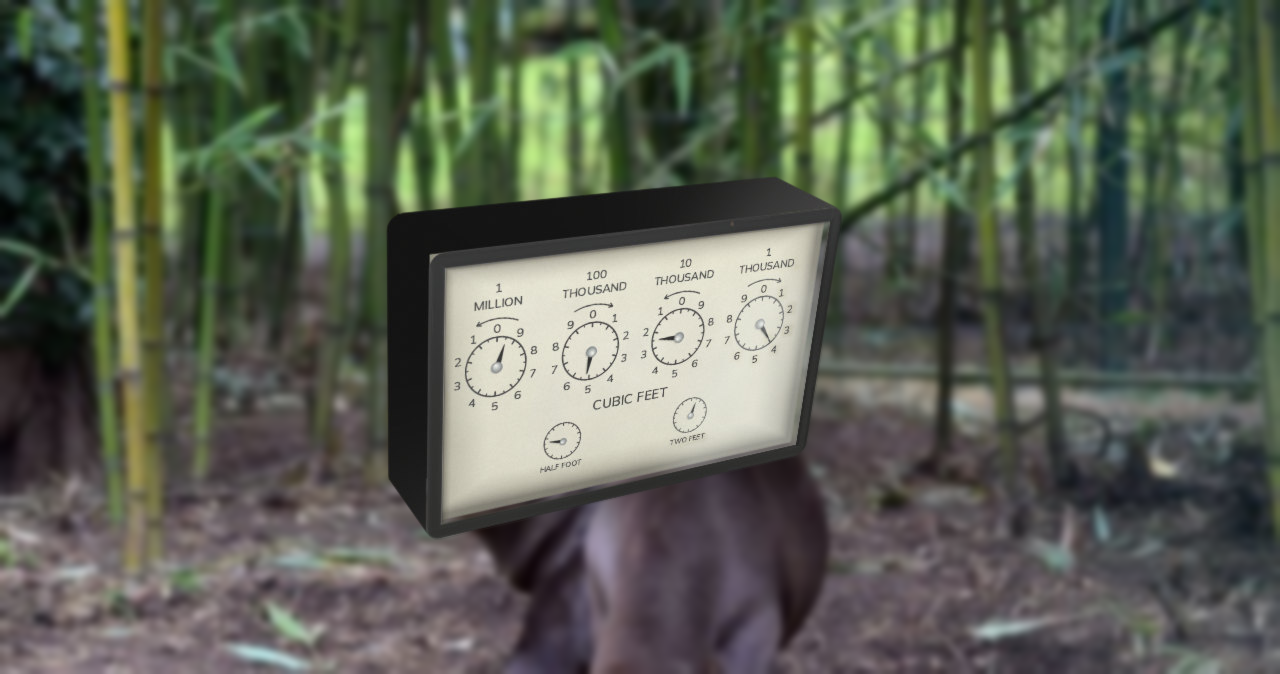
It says 952400 ft³
